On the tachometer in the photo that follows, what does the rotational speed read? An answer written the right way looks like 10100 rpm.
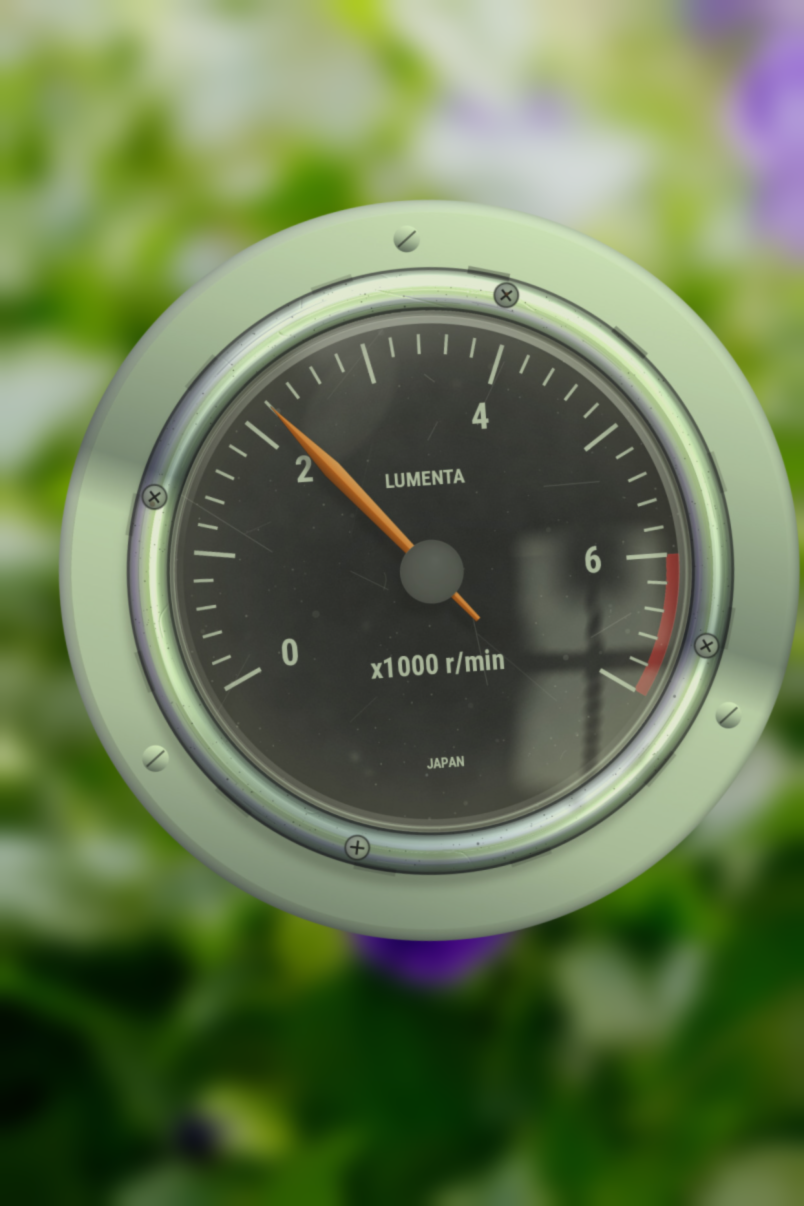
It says 2200 rpm
